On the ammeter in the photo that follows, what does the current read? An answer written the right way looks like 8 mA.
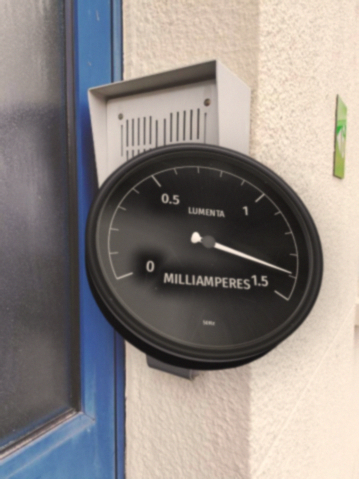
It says 1.4 mA
